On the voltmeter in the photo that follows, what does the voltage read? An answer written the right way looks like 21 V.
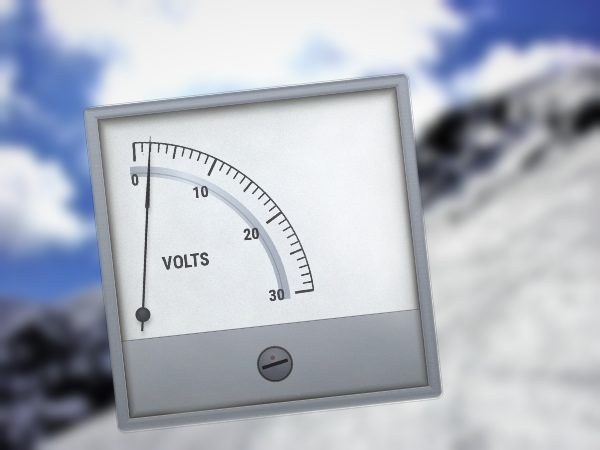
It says 2 V
